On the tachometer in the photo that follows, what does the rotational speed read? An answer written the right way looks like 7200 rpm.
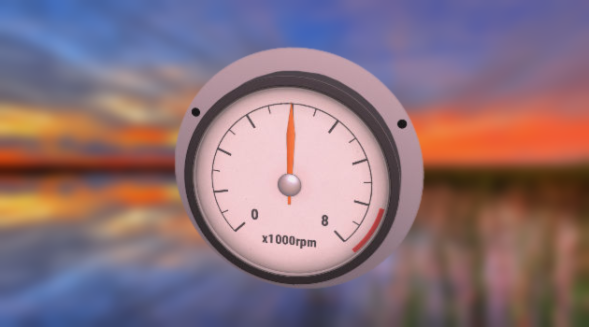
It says 4000 rpm
